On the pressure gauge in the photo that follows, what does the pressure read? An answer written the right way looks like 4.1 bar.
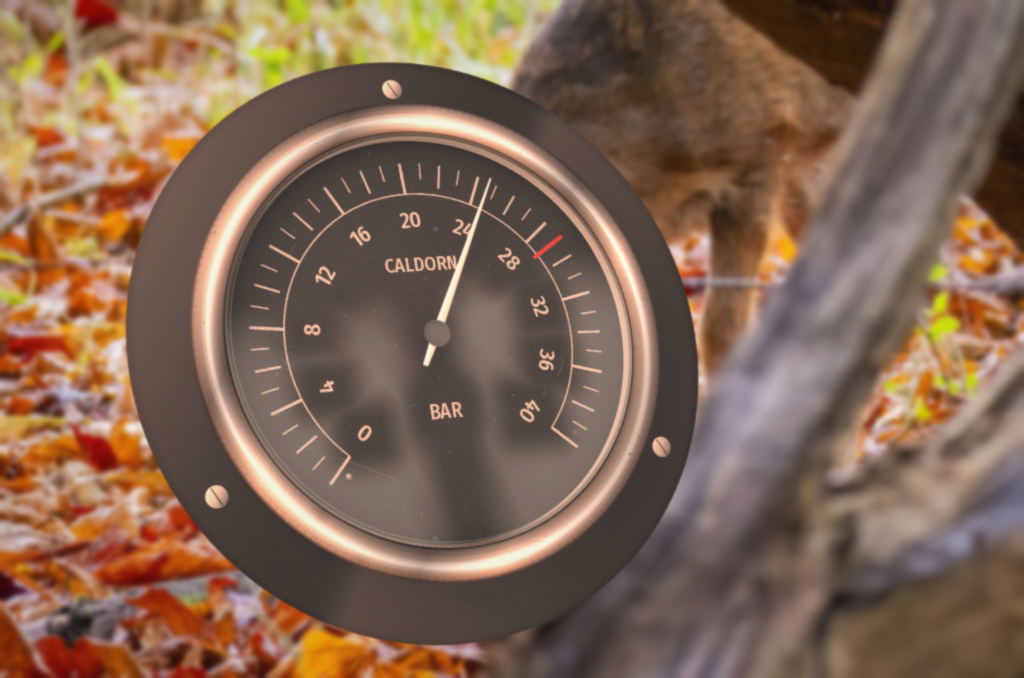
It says 24.5 bar
